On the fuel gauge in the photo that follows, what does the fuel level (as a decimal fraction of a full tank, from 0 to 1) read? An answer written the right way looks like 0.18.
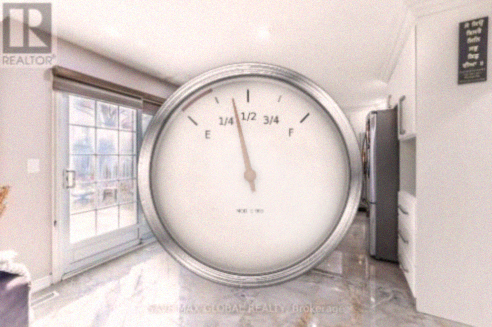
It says 0.375
